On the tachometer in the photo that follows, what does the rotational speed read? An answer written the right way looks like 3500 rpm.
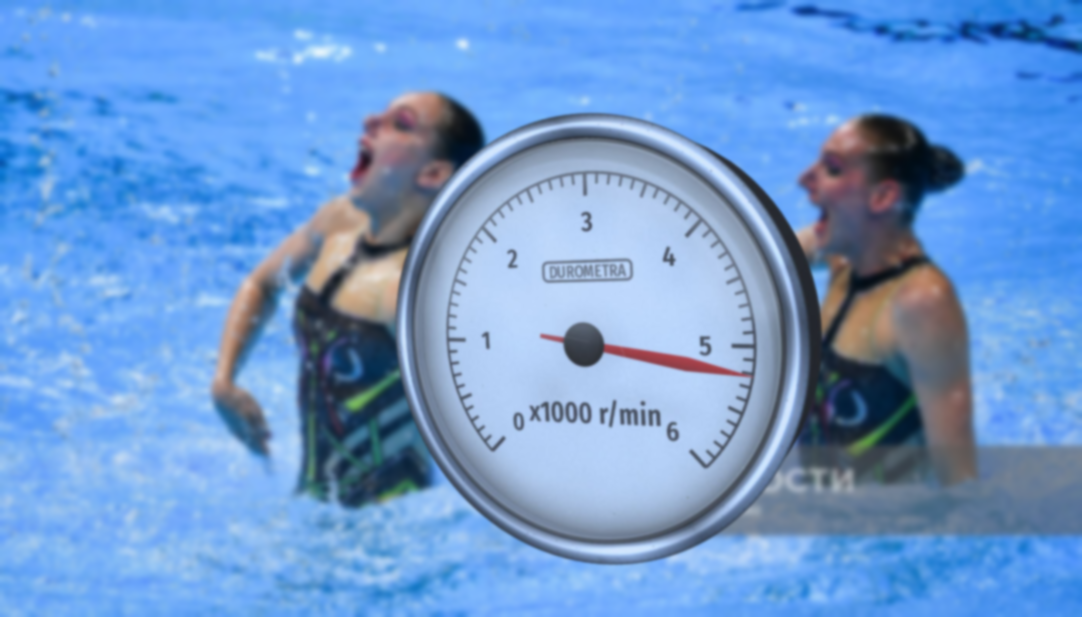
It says 5200 rpm
